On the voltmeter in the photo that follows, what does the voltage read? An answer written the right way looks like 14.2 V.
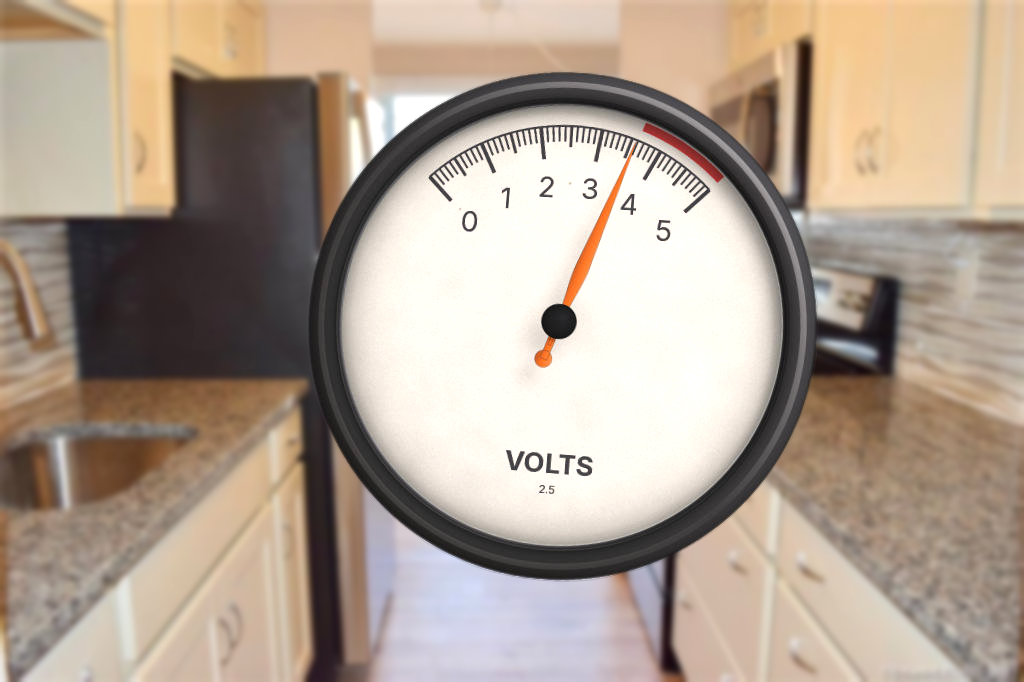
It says 3.6 V
